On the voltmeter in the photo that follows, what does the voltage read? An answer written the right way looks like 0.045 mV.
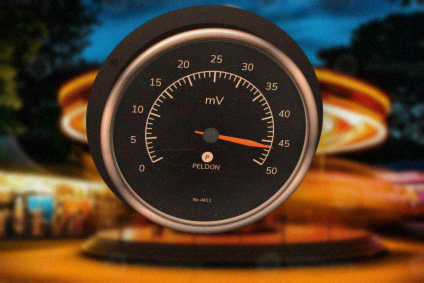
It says 46 mV
